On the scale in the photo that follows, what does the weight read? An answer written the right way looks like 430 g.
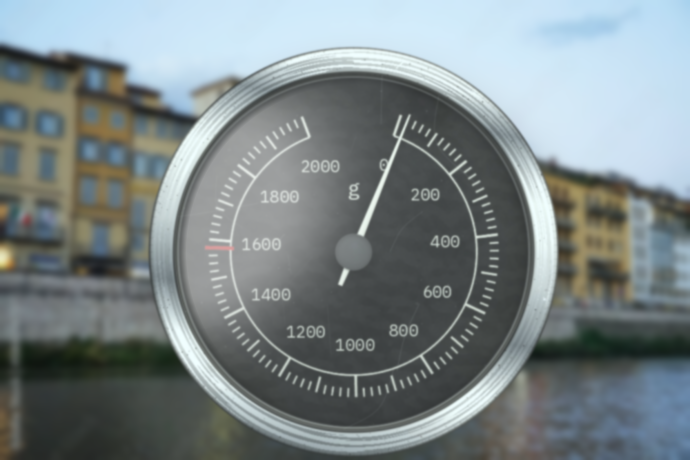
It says 20 g
